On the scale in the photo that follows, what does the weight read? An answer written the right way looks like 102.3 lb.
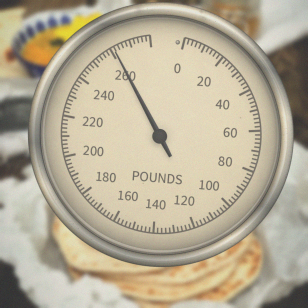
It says 262 lb
